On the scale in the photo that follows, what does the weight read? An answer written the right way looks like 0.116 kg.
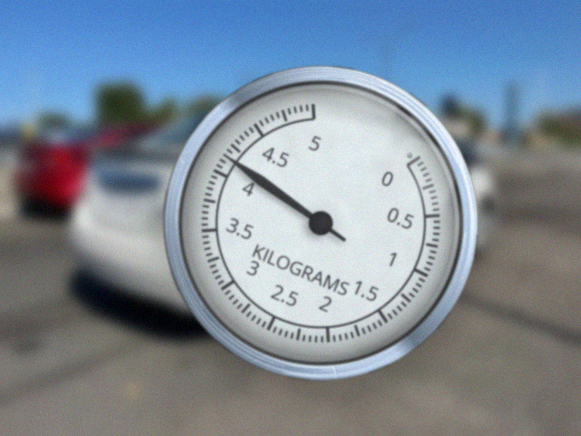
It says 4.15 kg
